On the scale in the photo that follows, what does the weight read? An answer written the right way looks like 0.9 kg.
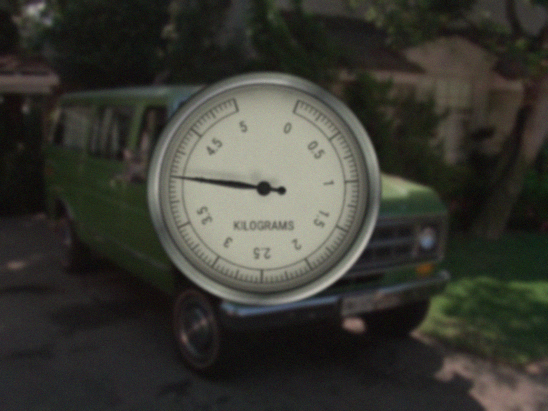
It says 4 kg
